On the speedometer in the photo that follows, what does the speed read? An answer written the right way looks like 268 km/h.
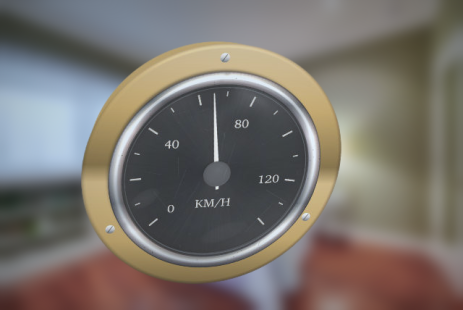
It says 65 km/h
